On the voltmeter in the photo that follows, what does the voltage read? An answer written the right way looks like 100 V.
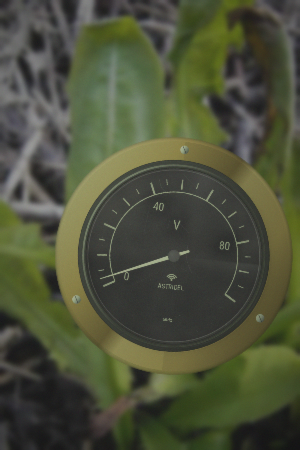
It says 2.5 V
